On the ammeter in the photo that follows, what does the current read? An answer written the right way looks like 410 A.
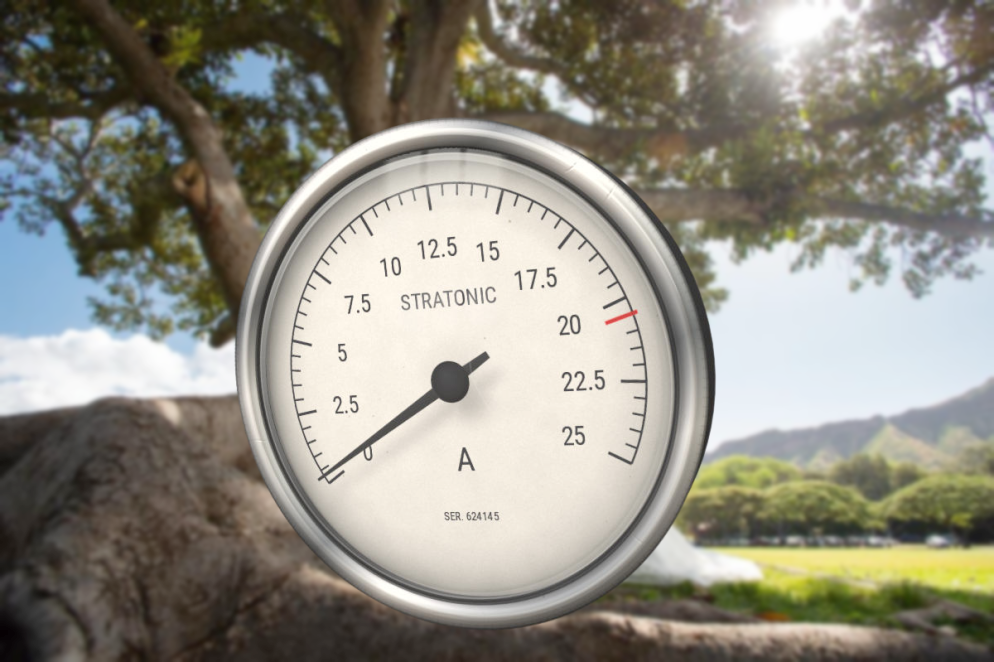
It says 0.25 A
